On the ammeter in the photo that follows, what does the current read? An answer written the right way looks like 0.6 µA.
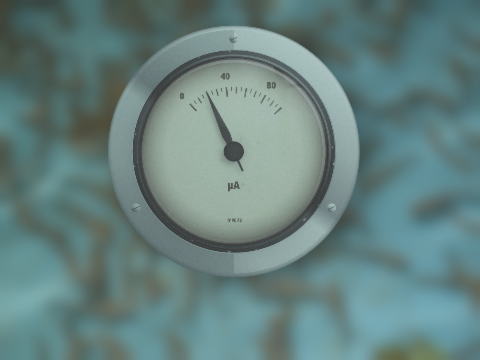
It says 20 µA
